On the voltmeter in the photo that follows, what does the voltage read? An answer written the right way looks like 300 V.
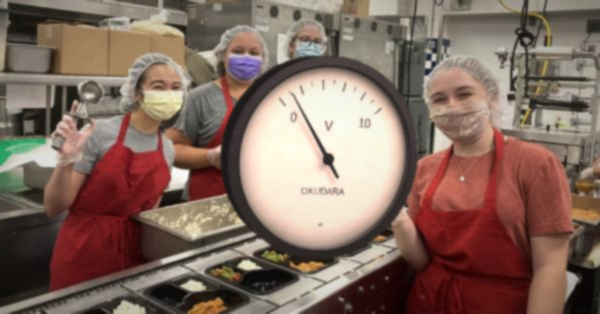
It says 1 V
